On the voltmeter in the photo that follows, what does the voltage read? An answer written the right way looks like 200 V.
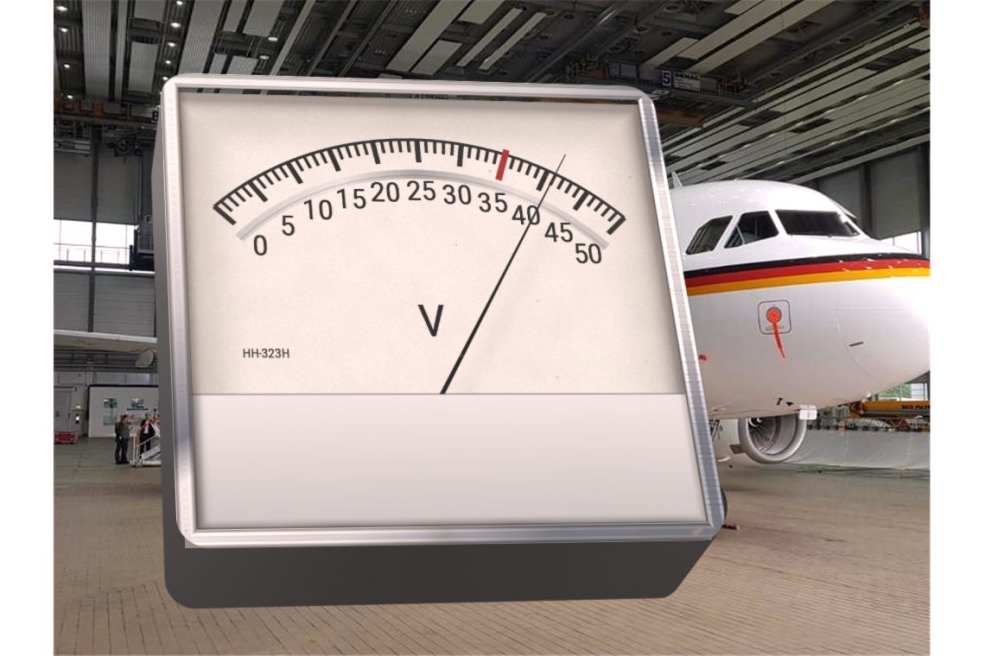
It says 41 V
